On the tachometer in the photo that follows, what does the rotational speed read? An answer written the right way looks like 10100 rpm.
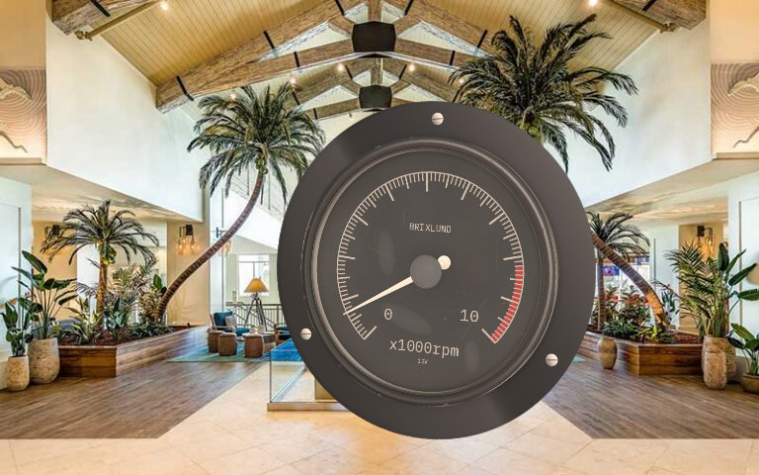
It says 700 rpm
